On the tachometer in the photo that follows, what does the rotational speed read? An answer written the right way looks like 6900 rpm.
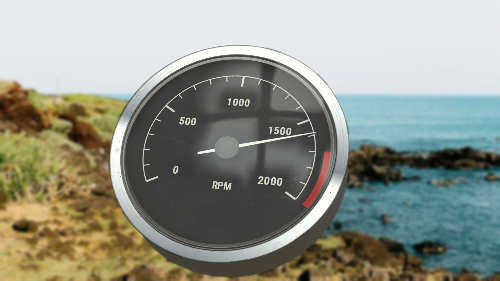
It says 1600 rpm
